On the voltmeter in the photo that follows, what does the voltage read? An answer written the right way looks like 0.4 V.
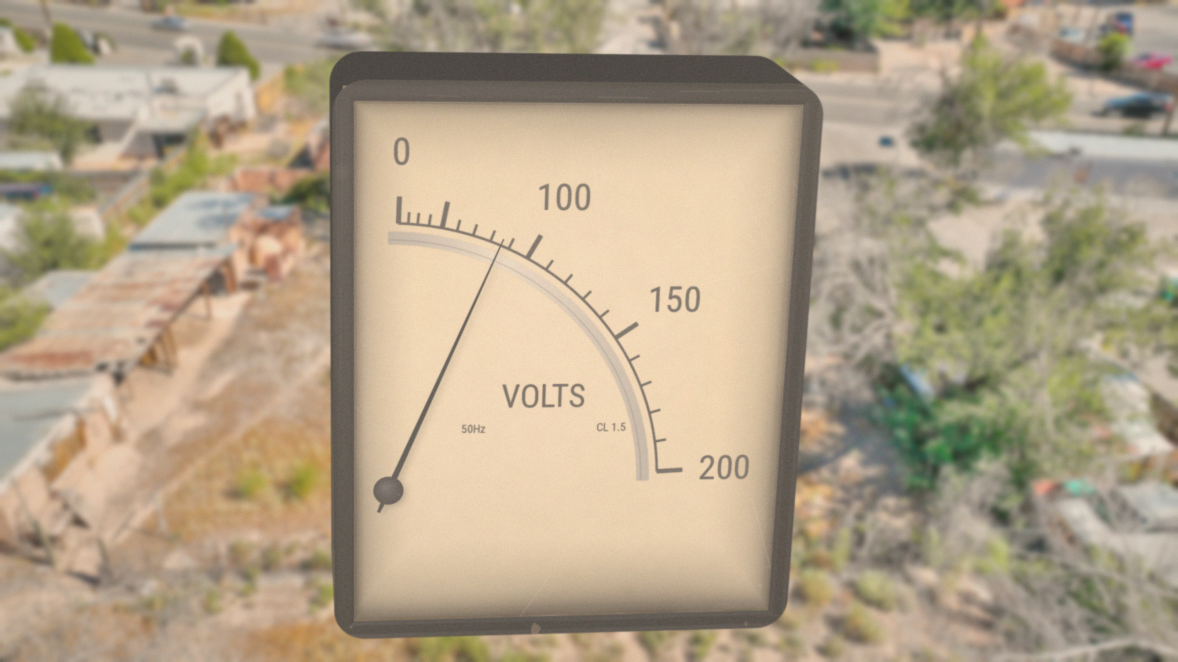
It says 85 V
